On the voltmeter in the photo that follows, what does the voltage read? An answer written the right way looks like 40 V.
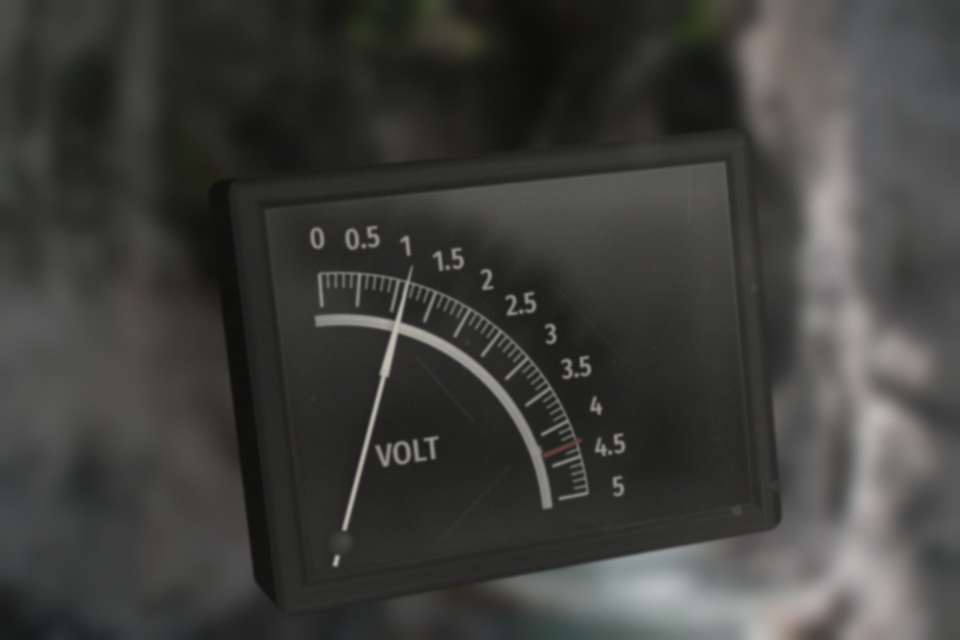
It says 1.1 V
